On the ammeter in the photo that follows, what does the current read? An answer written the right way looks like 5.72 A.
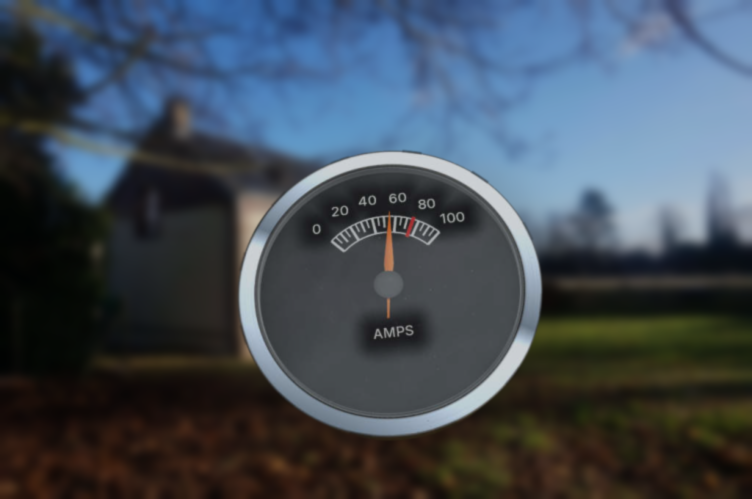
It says 55 A
